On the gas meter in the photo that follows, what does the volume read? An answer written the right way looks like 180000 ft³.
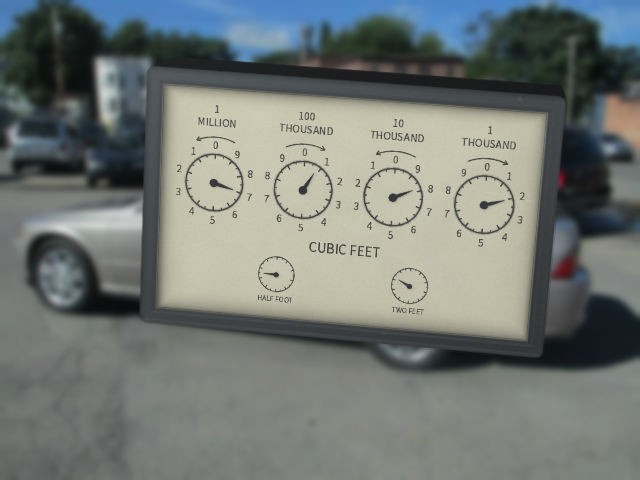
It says 708200 ft³
